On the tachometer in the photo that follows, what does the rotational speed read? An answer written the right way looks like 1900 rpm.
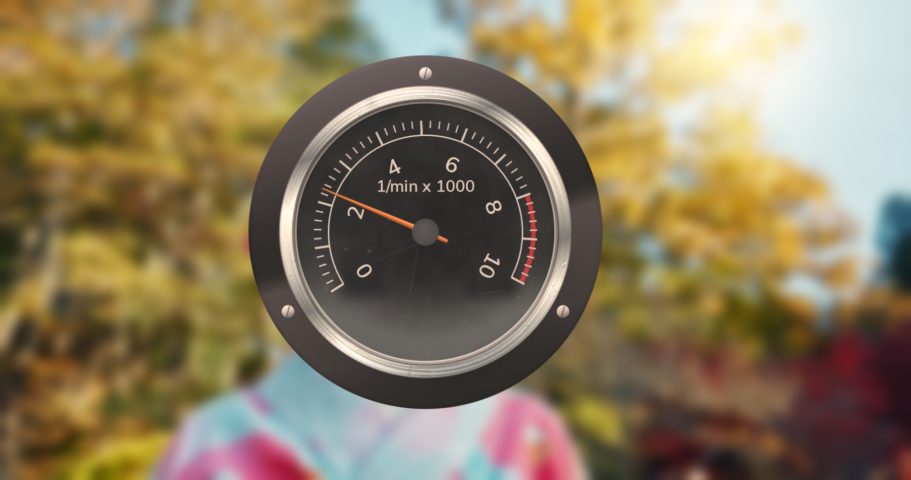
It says 2300 rpm
